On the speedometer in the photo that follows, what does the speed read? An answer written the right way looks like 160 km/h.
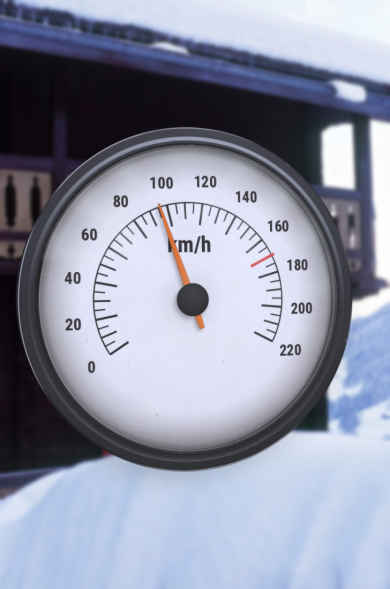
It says 95 km/h
